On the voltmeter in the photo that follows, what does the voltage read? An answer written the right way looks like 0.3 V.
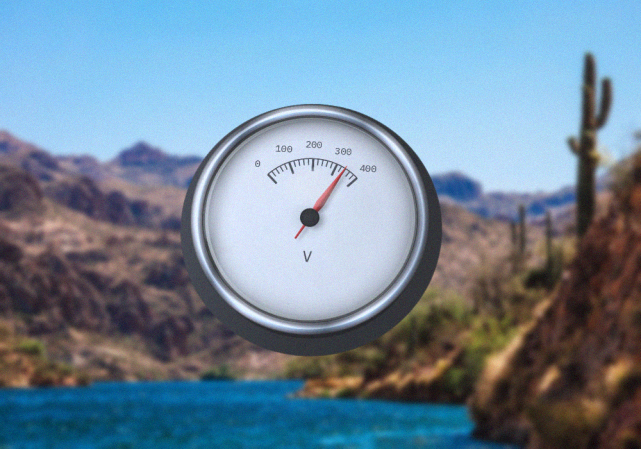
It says 340 V
